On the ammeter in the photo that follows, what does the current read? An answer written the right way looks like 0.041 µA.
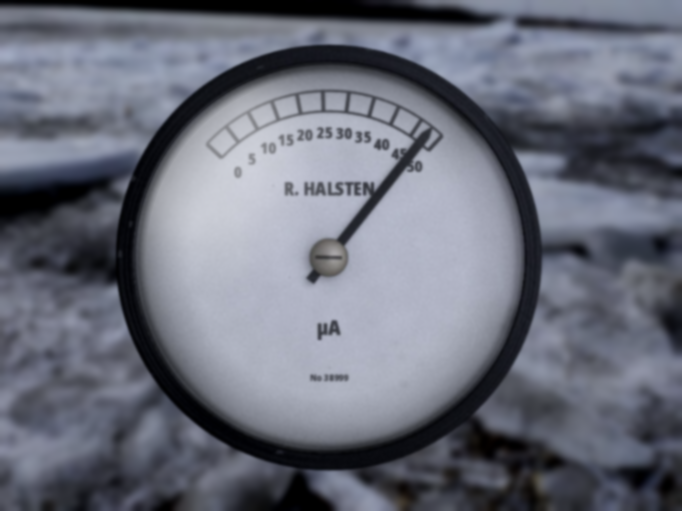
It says 47.5 µA
